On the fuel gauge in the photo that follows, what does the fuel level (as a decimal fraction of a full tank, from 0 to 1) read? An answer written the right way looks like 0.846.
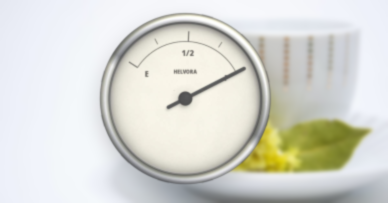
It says 1
